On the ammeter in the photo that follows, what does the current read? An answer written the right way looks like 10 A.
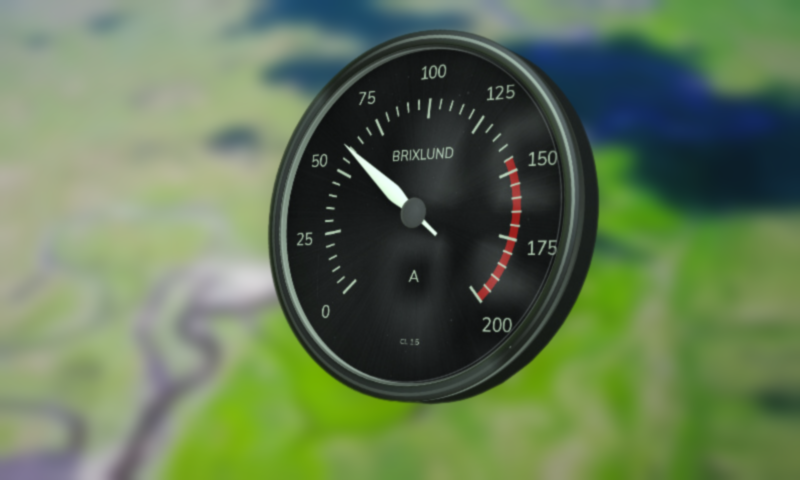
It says 60 A
